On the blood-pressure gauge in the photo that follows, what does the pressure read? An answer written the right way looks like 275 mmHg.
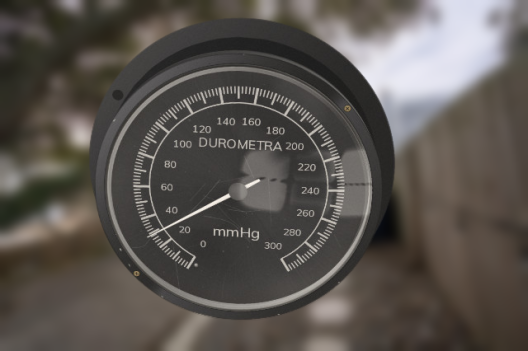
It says 30 mmHg
